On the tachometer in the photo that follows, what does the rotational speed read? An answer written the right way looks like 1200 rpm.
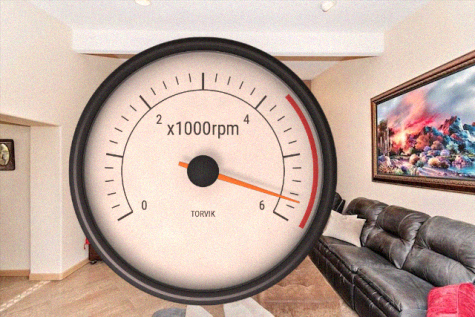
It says 5700 rpm
